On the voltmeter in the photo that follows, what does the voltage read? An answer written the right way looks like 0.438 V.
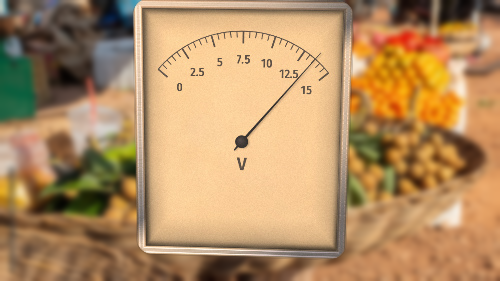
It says 13.5 V
